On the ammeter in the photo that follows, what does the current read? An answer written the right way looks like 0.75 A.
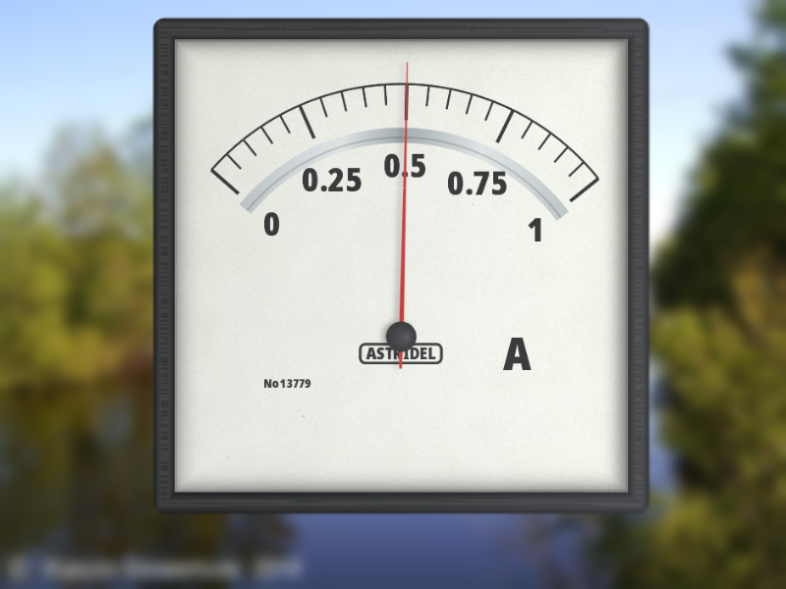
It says 0.5 A
